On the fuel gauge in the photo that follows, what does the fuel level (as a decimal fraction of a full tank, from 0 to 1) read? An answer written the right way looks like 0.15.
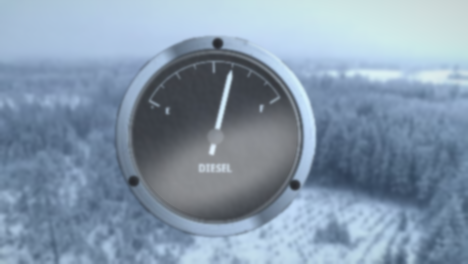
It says 0.625
